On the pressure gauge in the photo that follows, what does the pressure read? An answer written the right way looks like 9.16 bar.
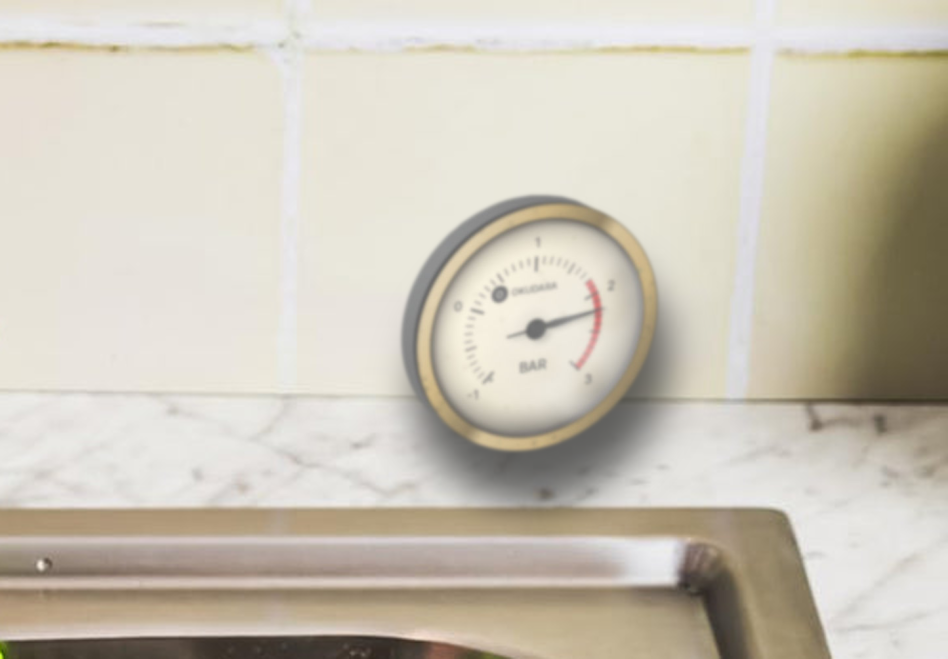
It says 2.2 bar
